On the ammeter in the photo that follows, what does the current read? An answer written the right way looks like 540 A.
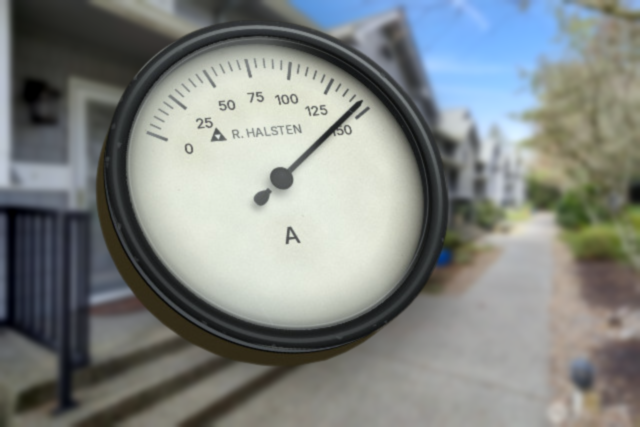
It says 145 A
